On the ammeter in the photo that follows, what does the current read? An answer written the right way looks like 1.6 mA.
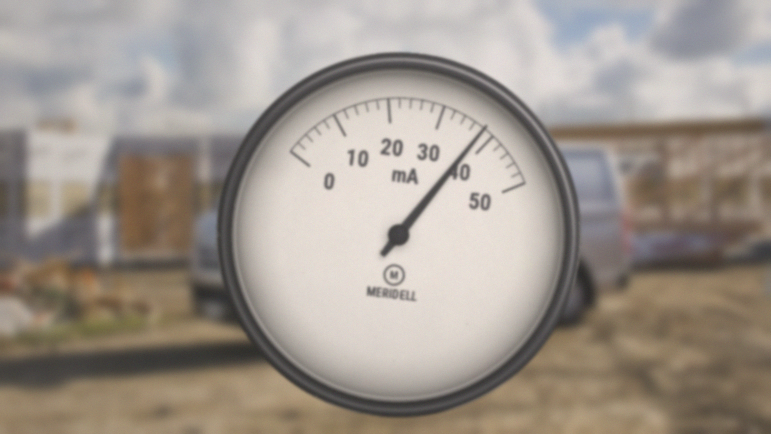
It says 38 mA
